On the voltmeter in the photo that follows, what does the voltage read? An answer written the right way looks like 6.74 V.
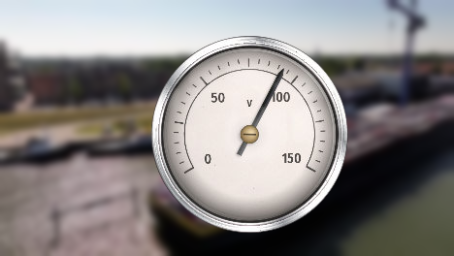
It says 92.5 V
